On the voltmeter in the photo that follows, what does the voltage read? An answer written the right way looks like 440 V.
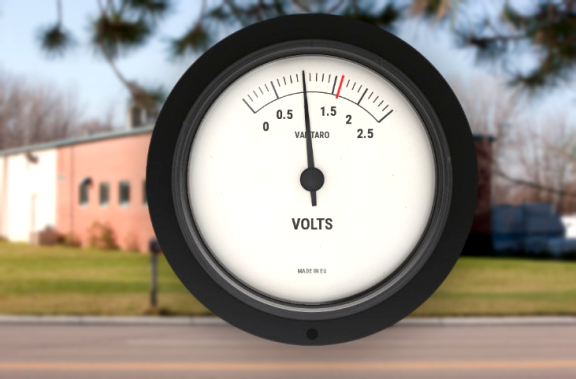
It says 1 V
